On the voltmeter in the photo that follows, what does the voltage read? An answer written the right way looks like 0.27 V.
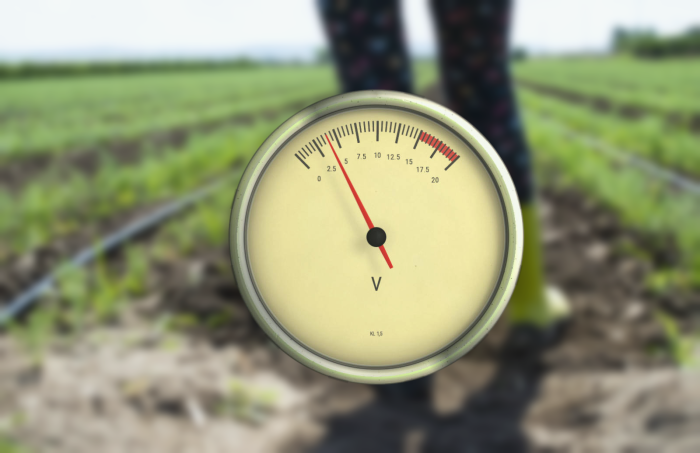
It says 4 V
